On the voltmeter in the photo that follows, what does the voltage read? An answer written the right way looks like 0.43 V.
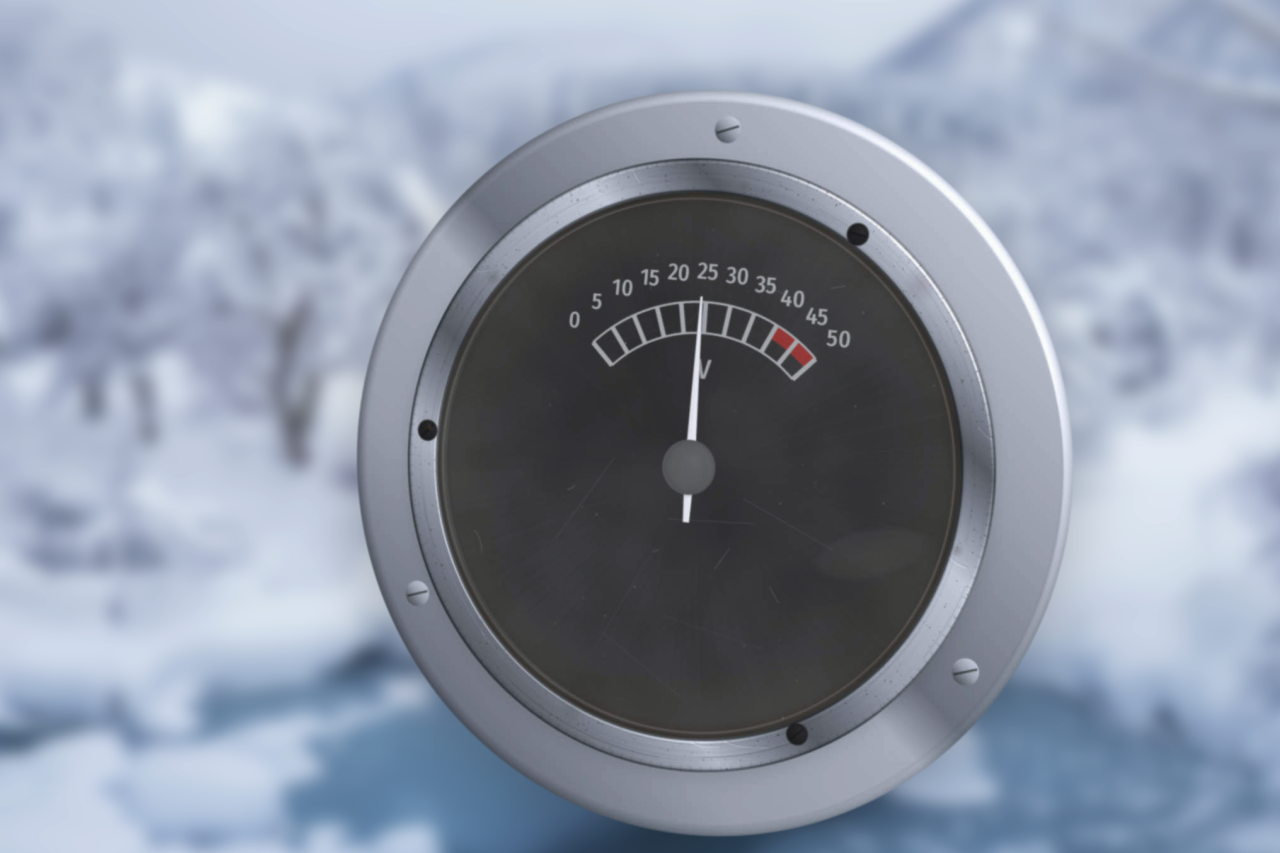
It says 25 V
